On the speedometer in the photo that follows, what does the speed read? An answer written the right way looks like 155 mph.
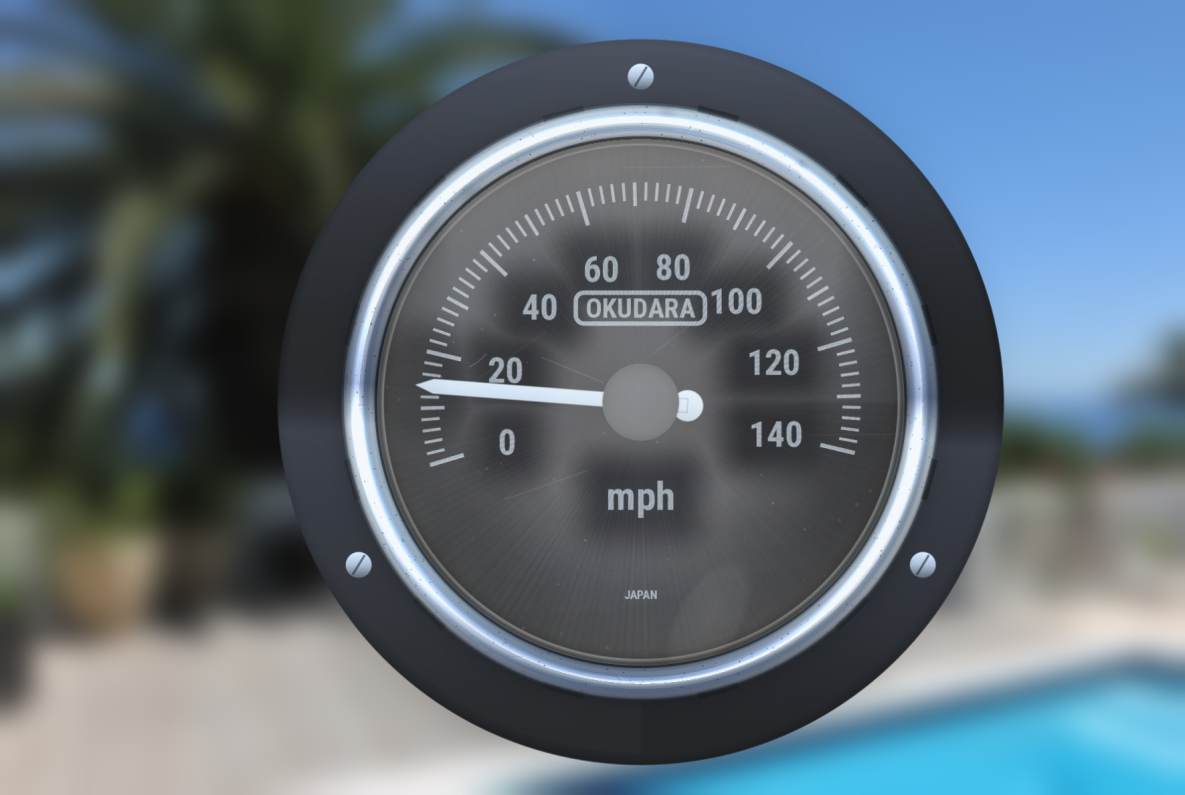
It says 14 mph
